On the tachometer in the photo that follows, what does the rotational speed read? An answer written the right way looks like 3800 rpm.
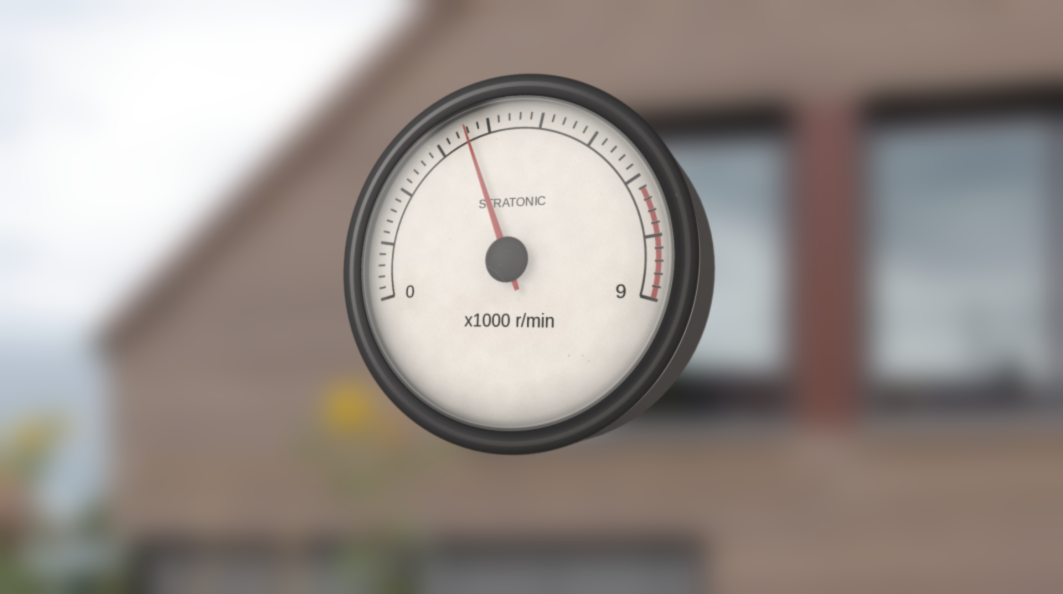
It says 3600 rpm
